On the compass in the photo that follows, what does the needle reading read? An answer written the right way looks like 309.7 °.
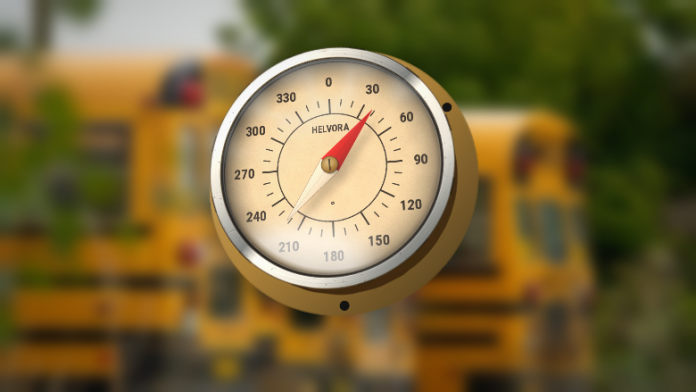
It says 40 °
